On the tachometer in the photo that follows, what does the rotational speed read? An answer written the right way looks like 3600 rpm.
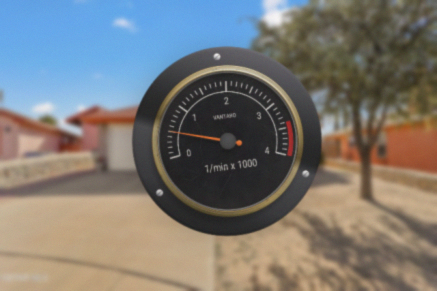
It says 500 rpm
